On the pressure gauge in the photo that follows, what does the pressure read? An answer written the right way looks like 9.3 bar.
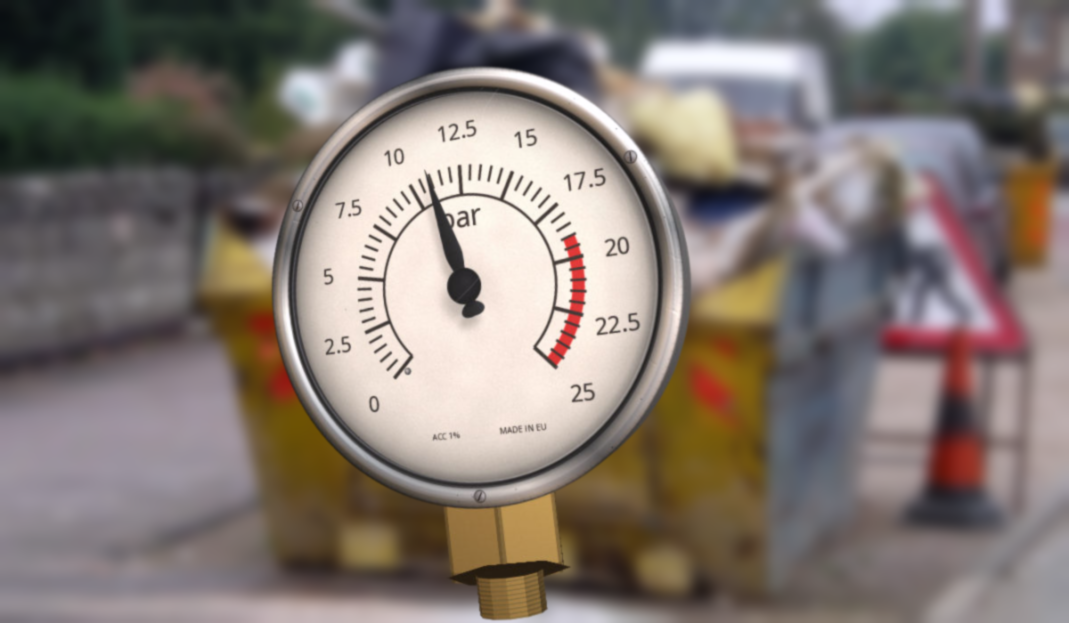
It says 11 bar
